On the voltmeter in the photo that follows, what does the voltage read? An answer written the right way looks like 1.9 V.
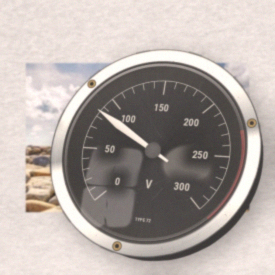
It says 85 V
